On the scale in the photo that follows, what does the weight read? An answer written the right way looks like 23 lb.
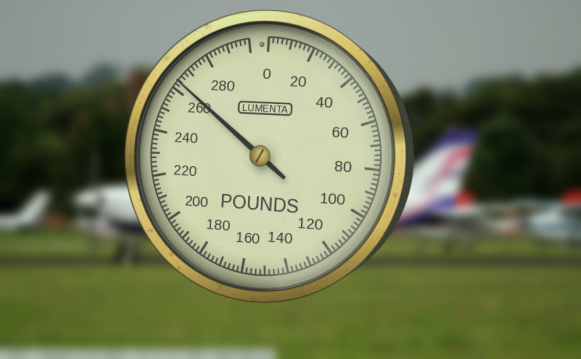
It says 264 lb
